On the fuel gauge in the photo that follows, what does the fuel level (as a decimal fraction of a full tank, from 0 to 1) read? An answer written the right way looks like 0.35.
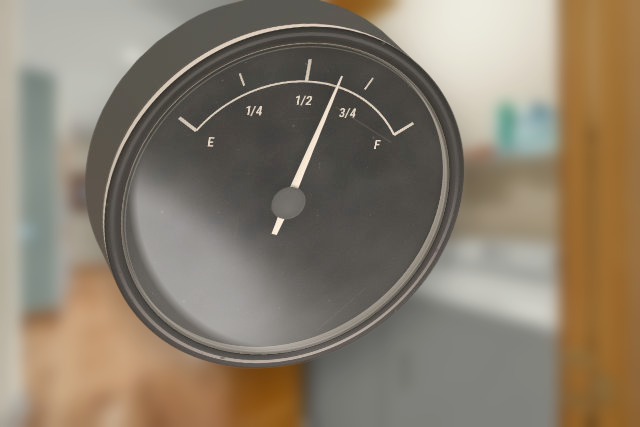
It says 0.625
